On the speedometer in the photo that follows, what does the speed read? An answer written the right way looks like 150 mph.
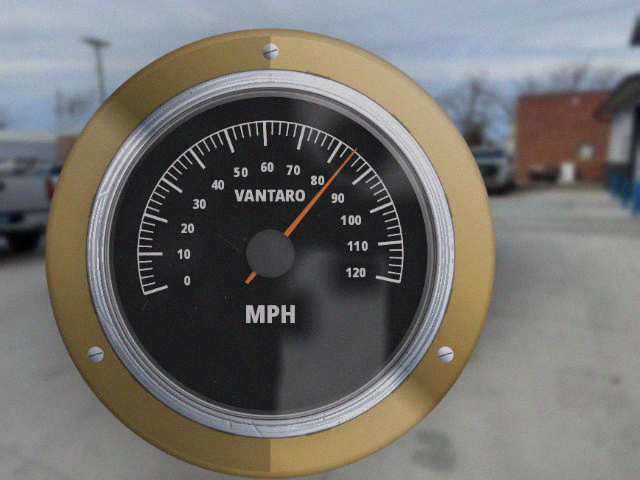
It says 84 mph
